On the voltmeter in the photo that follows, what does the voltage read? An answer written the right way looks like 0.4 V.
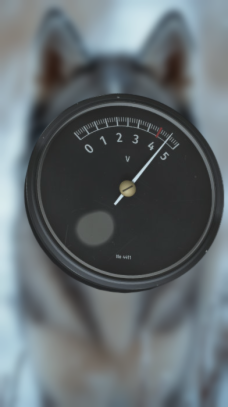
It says 4.5 V
